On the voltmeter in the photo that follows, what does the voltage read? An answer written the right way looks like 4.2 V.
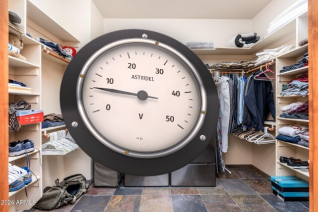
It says 6 V
